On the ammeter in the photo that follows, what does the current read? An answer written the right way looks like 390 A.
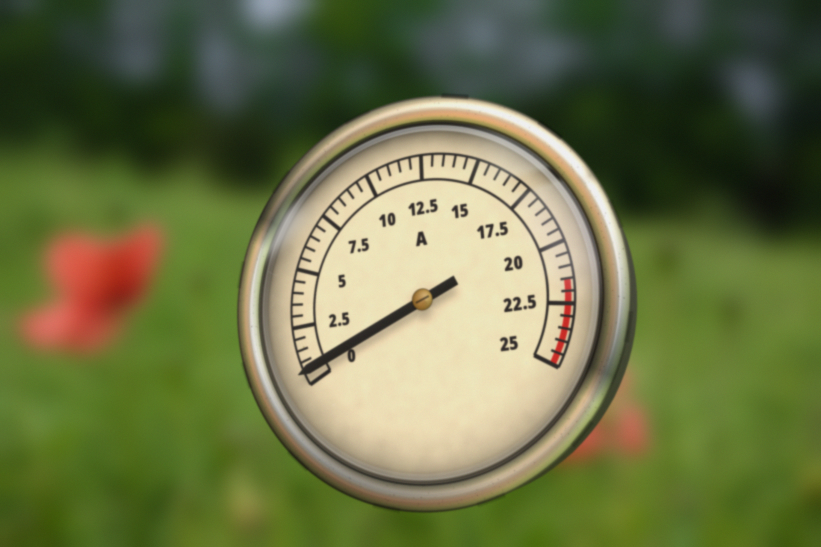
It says 0.5 A
